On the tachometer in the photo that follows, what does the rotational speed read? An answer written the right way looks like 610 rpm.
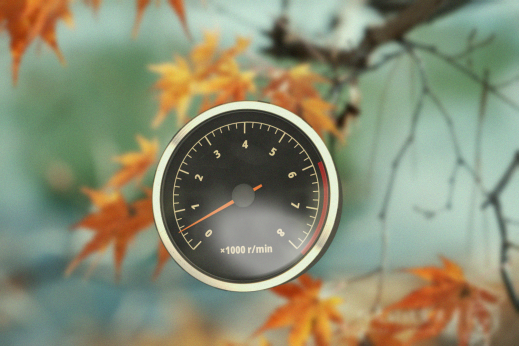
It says 500 rpm
